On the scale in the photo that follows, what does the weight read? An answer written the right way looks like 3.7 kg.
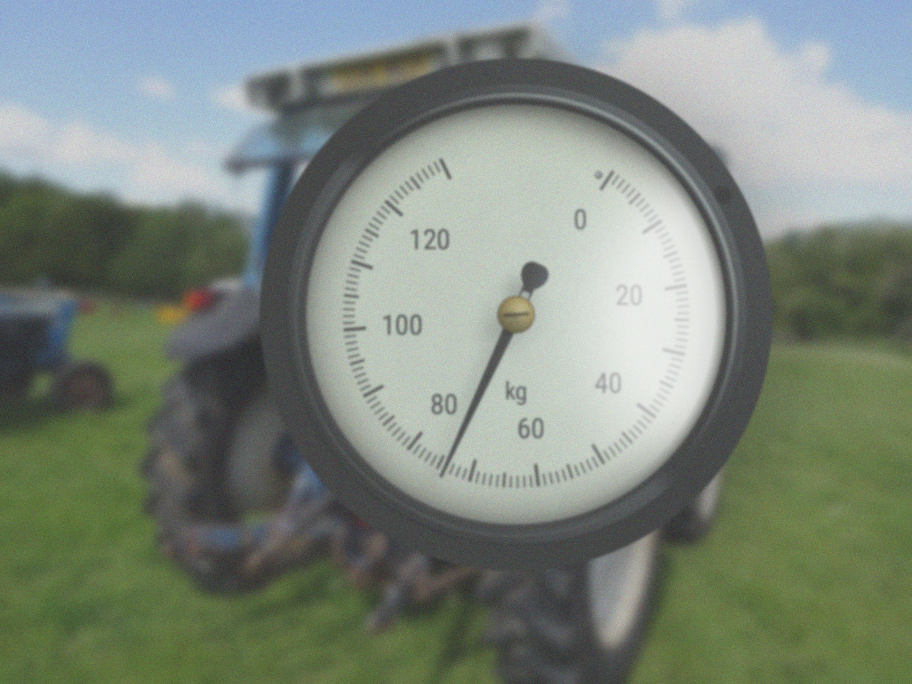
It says 74 kg
